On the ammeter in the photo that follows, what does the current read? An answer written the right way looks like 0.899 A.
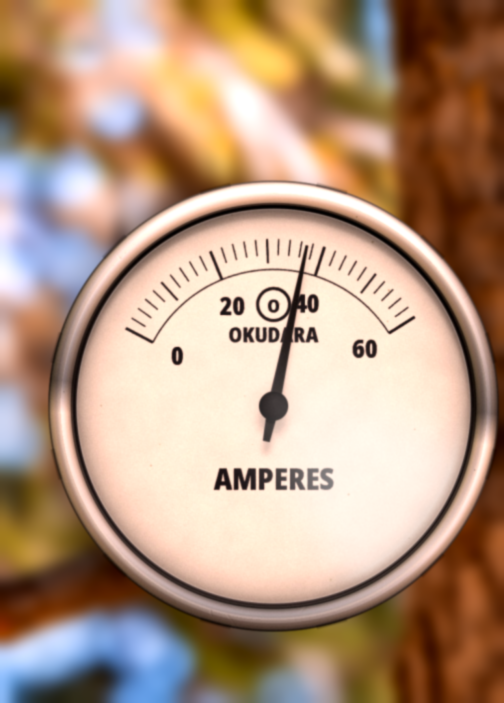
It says 37 A
